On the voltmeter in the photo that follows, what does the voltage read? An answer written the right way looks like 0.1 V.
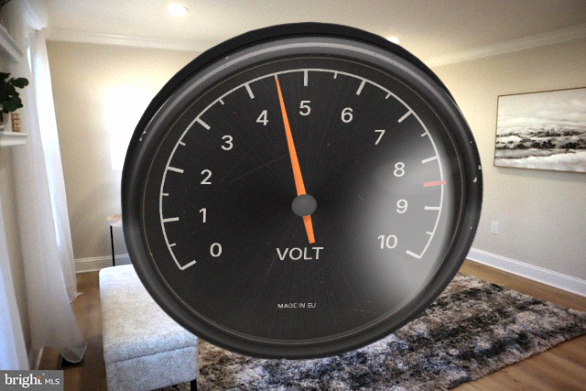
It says 4.5 V
